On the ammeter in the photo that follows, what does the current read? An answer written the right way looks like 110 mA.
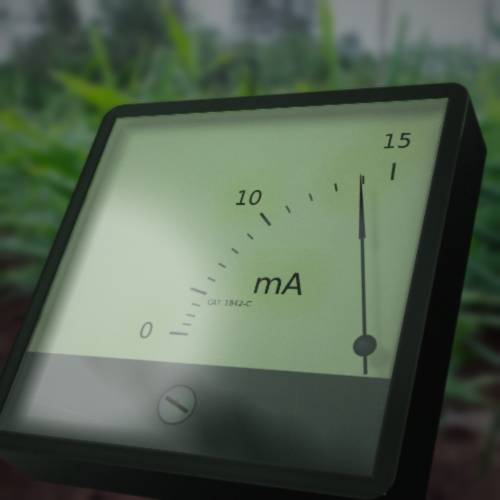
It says 14 mA
